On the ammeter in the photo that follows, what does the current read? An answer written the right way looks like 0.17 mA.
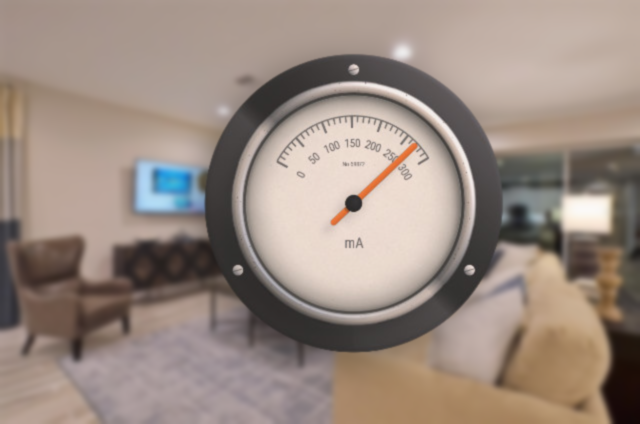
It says 270 mA
